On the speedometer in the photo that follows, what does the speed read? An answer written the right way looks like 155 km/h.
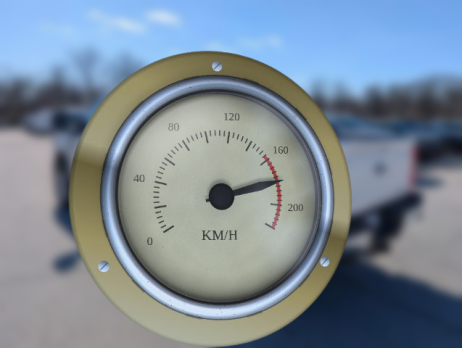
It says 180 km/h
